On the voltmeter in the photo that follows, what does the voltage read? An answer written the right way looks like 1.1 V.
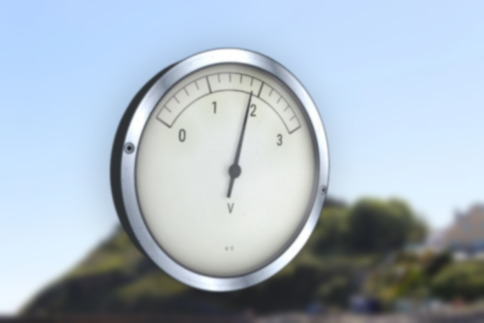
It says 1.8 V
